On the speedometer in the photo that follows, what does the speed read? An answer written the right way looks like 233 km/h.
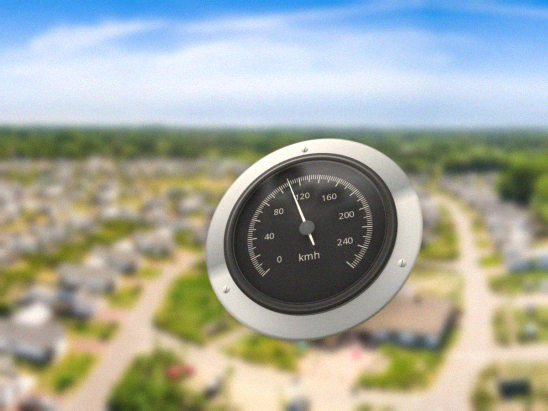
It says 110 km/h
